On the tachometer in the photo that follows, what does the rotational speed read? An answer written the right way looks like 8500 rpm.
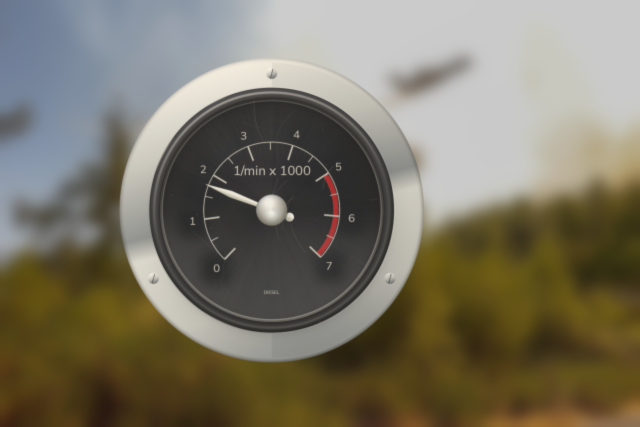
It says 1750 rpm
